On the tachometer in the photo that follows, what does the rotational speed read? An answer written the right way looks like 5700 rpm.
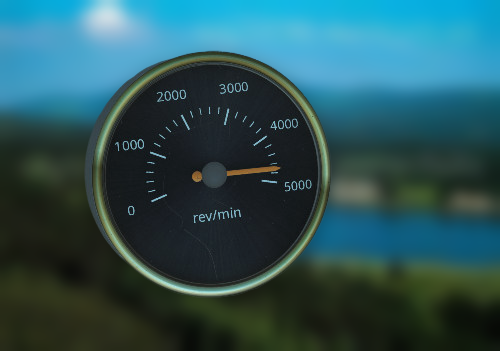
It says 4700 rpm
